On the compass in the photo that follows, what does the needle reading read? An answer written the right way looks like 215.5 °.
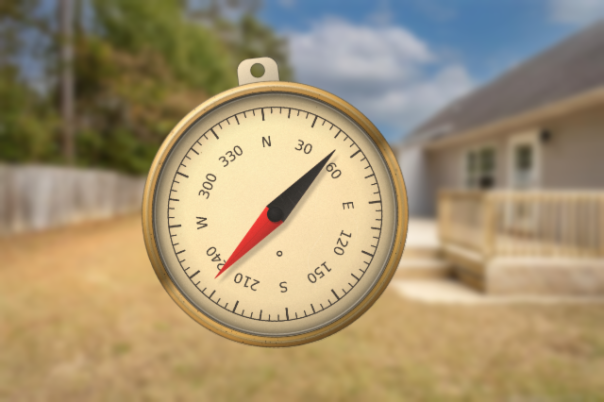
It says 230 °
